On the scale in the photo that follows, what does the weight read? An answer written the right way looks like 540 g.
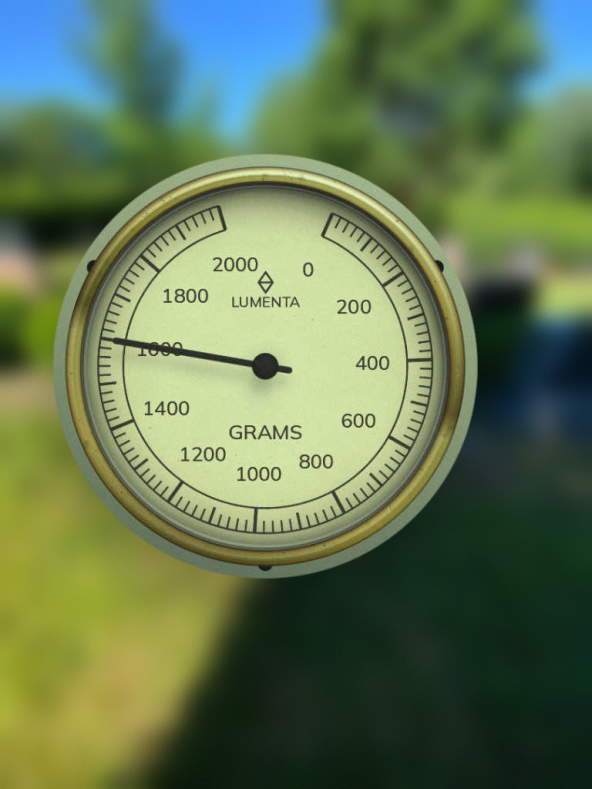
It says 1600 g
